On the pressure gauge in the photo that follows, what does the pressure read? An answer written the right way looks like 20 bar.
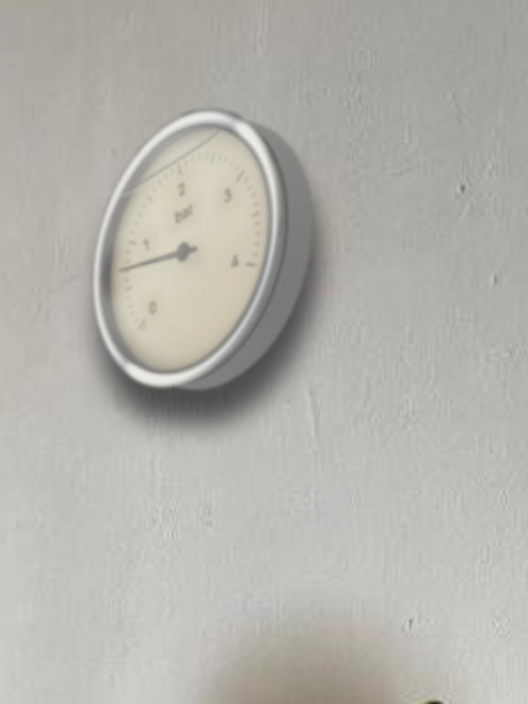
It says 0.7 bar
